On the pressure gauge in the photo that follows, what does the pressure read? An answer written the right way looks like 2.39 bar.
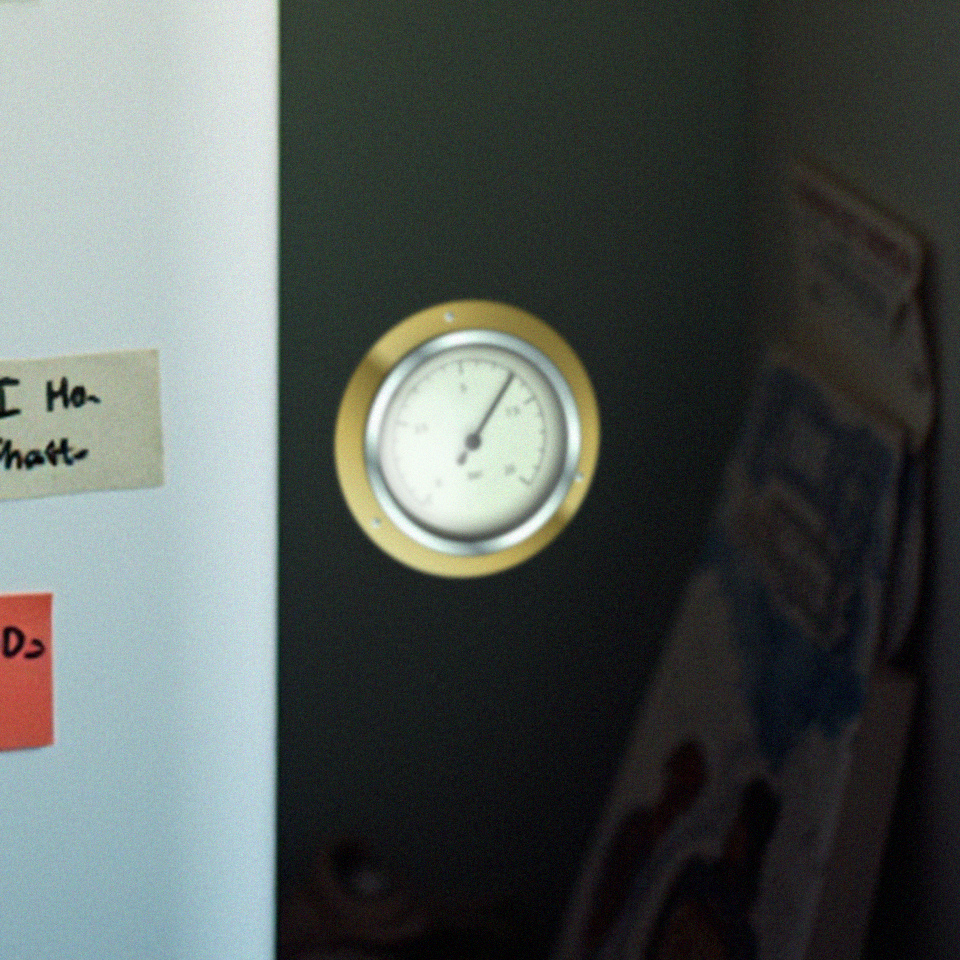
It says 6.5 bar
